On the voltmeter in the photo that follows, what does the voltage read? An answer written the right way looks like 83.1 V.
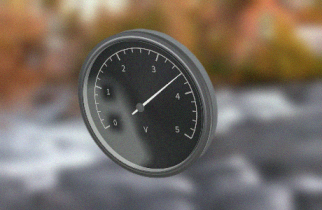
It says 3.6 V
